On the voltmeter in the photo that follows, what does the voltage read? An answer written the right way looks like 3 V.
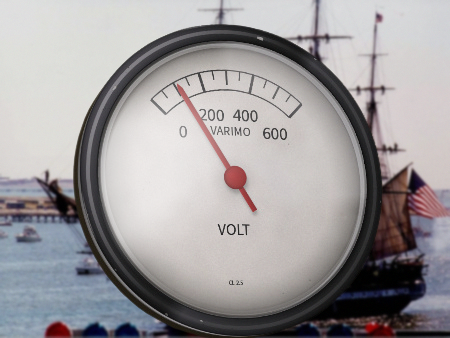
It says 100 V
